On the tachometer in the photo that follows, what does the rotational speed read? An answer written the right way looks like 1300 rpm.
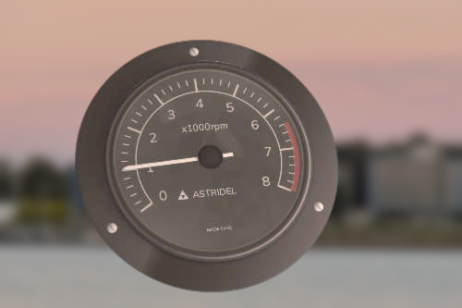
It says 1000 rpm
